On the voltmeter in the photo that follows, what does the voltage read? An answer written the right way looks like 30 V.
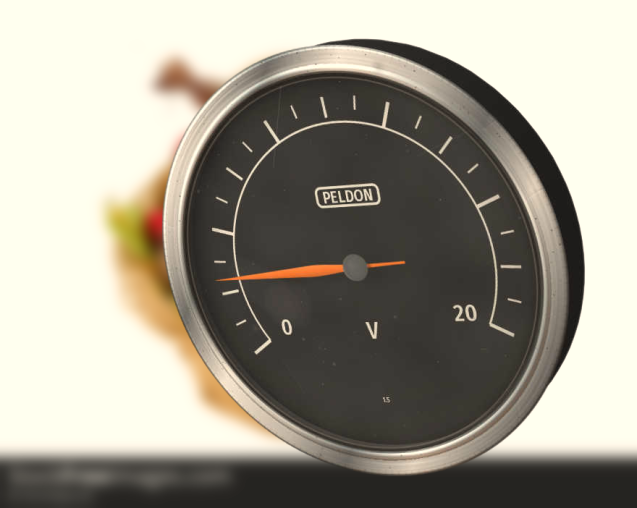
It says 2.5 V
